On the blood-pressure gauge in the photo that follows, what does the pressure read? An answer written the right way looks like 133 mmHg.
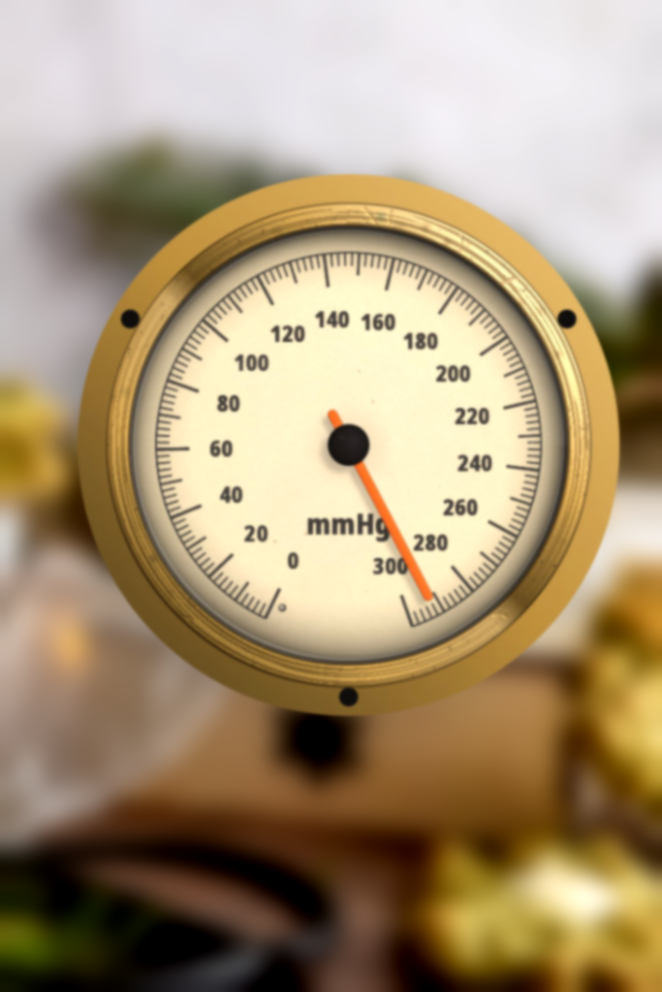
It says 292 mmHg
